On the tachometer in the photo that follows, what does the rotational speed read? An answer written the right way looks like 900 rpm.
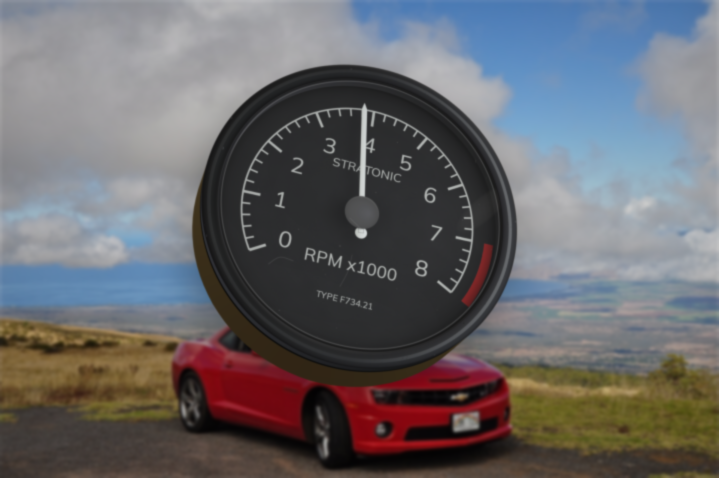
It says 3800 rpm
